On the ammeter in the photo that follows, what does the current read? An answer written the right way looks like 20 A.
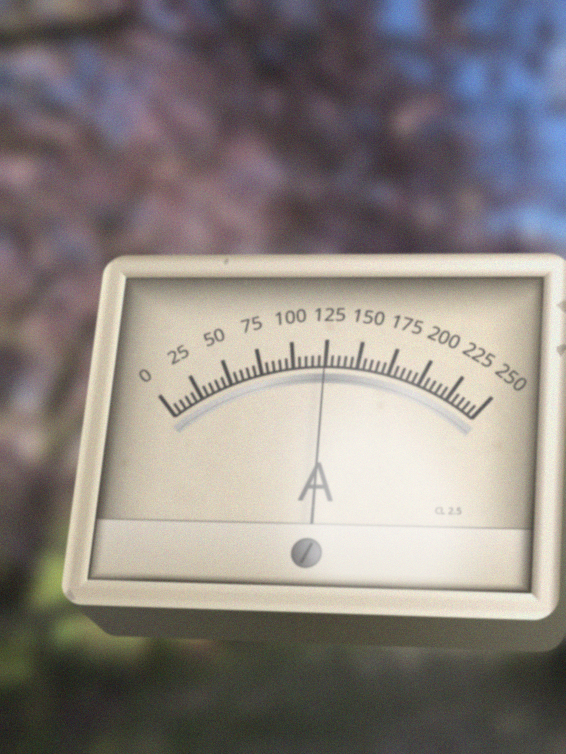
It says 125 A
